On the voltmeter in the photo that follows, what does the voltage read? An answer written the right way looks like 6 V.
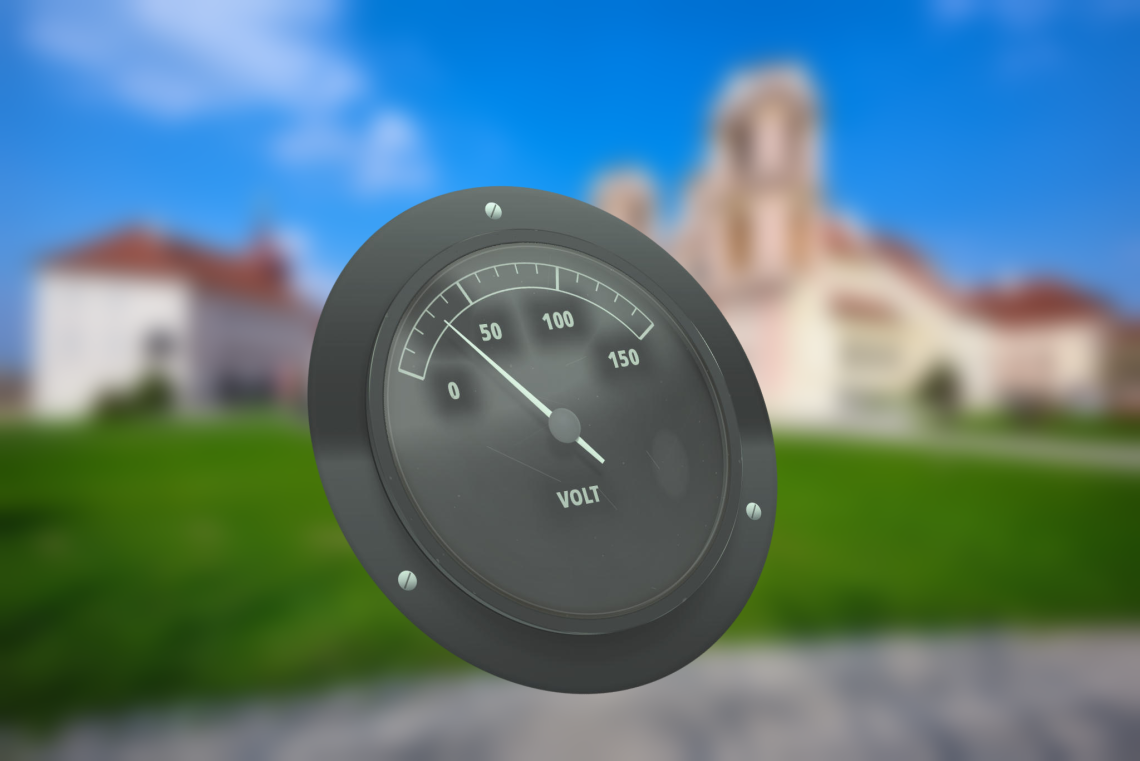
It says 30 V
